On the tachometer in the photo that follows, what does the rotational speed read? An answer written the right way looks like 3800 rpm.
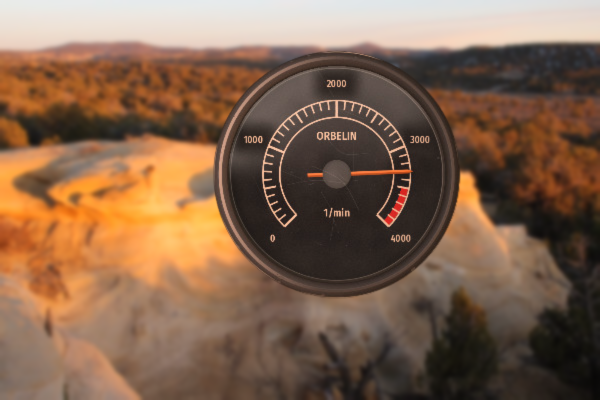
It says 3300 rpm
